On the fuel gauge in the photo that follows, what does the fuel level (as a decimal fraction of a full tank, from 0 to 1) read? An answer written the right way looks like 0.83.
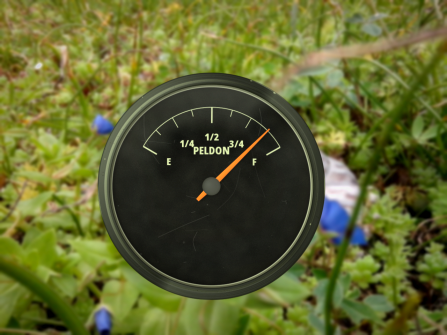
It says 0.875
